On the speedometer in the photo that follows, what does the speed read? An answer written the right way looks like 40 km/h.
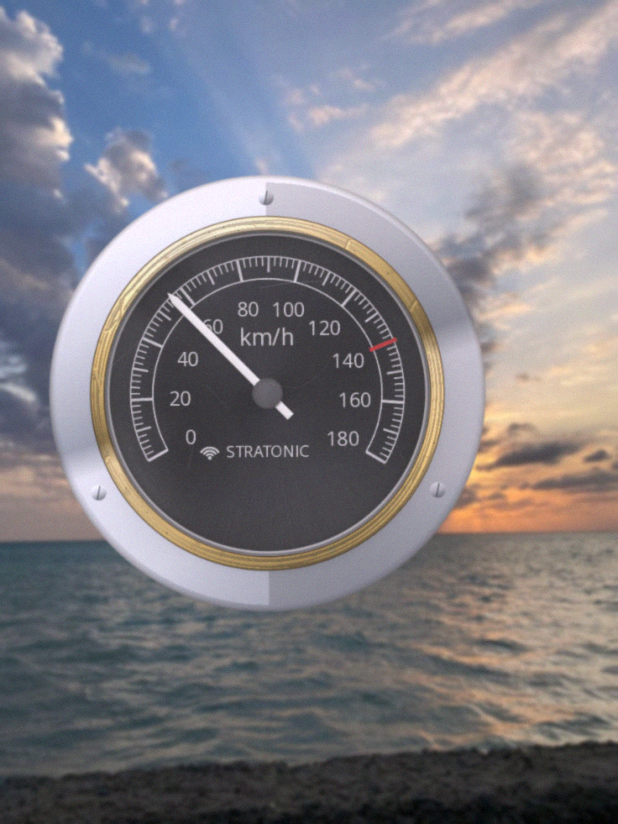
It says 56 km/h
